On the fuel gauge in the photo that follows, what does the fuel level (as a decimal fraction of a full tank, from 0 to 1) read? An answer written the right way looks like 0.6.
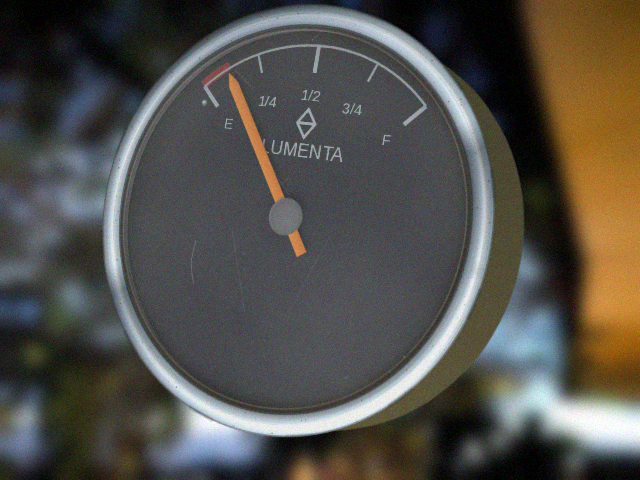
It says 0.125
